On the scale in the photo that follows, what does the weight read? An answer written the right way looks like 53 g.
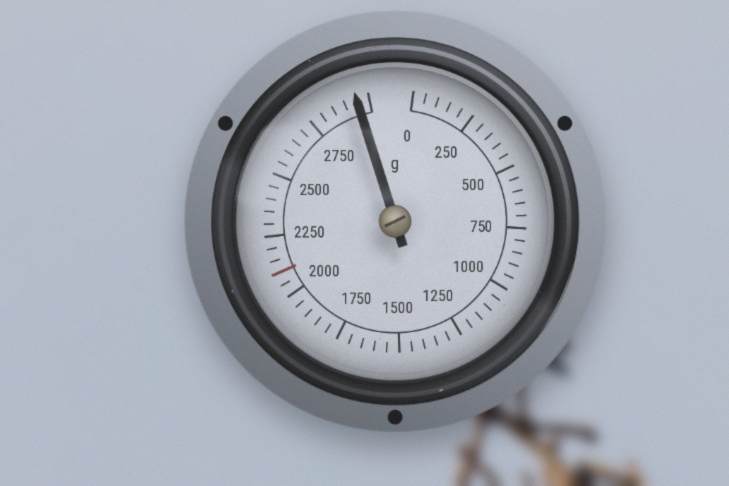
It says 2950 g
